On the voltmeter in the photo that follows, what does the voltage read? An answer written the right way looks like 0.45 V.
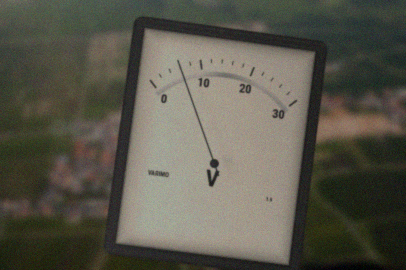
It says 6 V
